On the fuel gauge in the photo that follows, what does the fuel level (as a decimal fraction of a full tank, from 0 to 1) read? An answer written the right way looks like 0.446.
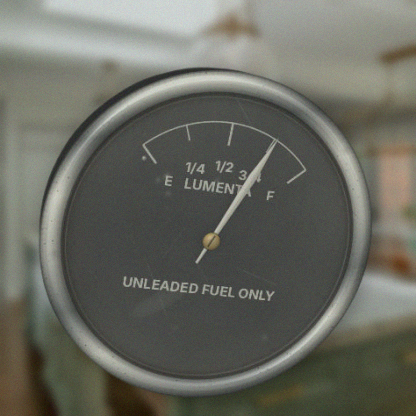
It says 0.75
